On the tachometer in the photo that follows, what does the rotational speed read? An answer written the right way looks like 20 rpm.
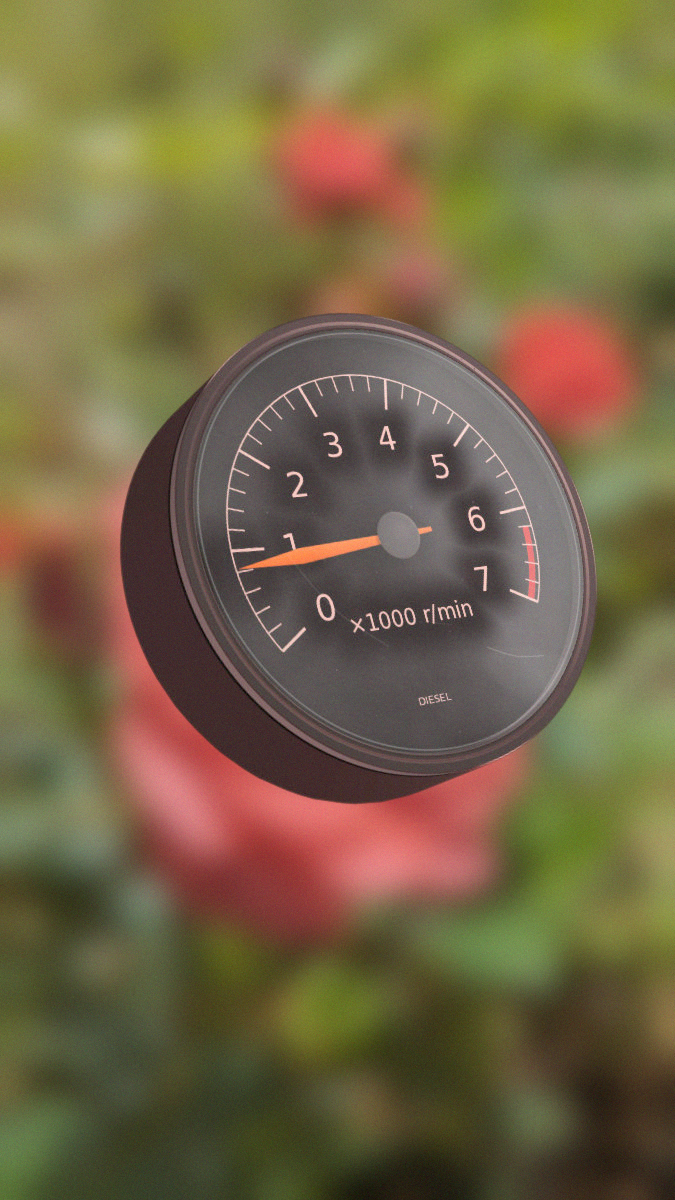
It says 800 rpm
